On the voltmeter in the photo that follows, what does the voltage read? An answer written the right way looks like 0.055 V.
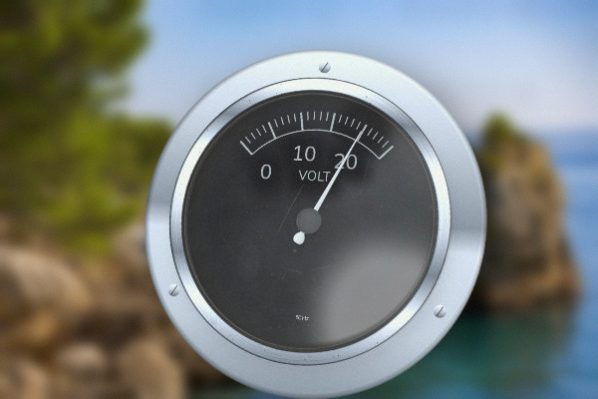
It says 20 V
